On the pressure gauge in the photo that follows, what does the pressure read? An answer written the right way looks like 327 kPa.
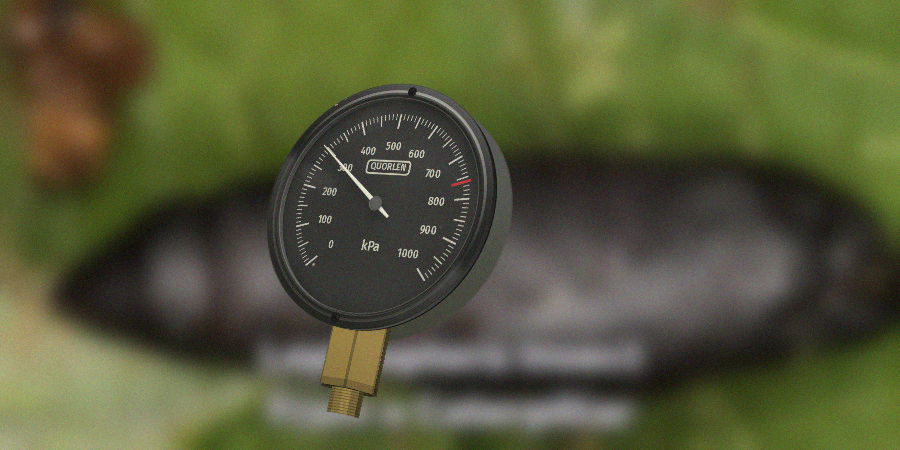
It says 300 kPa
